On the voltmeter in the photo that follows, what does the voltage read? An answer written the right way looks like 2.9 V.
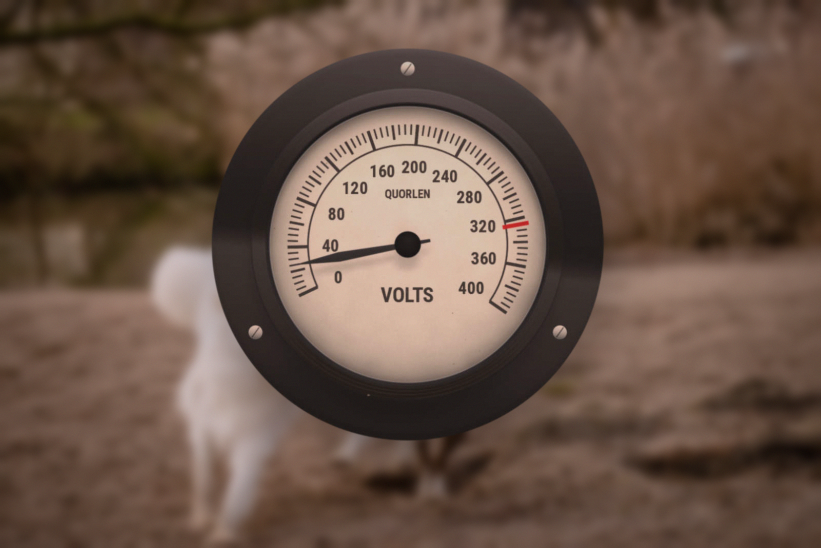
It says 25 V
